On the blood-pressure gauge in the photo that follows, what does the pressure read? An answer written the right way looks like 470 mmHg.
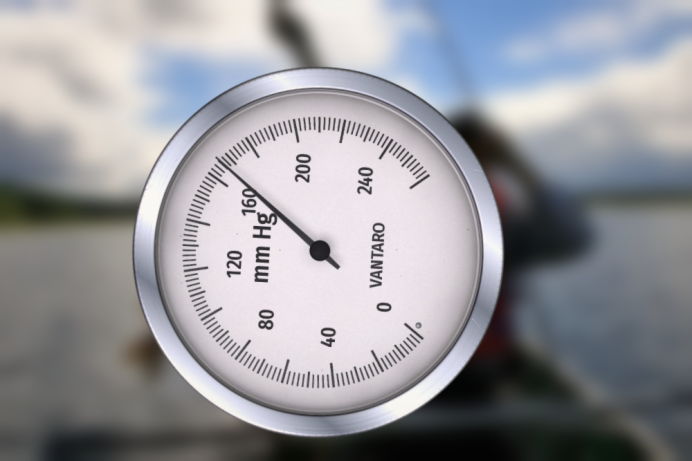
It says 166 mmHg
